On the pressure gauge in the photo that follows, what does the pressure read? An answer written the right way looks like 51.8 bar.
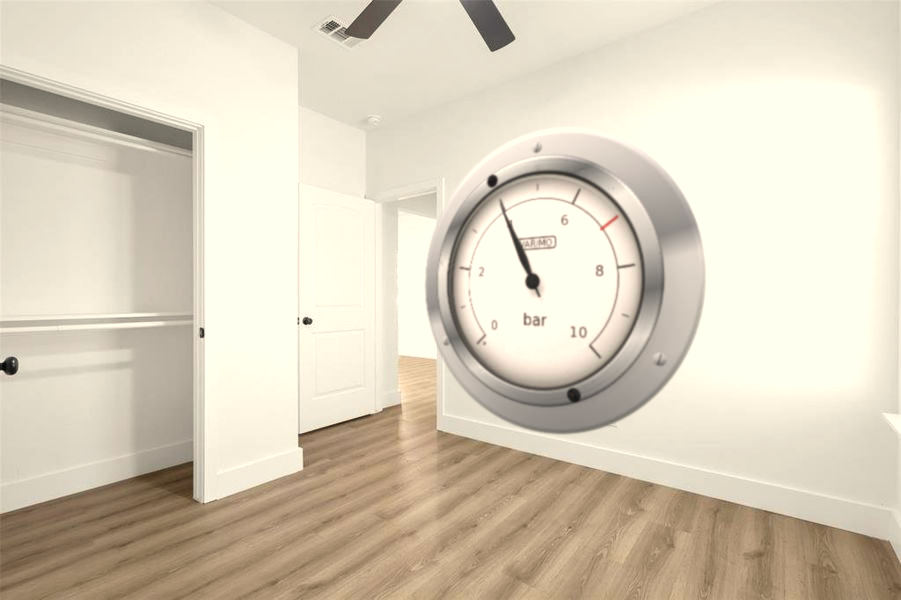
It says 4 bar
